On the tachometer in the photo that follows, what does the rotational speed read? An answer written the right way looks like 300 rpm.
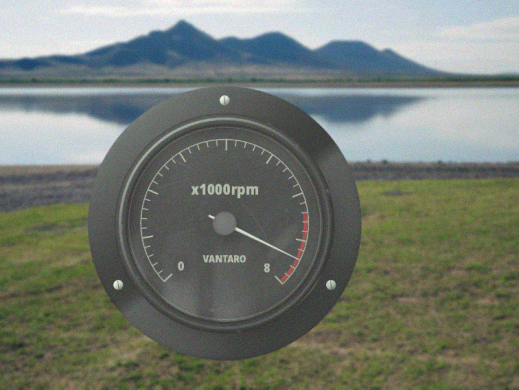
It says 7400 rpm
